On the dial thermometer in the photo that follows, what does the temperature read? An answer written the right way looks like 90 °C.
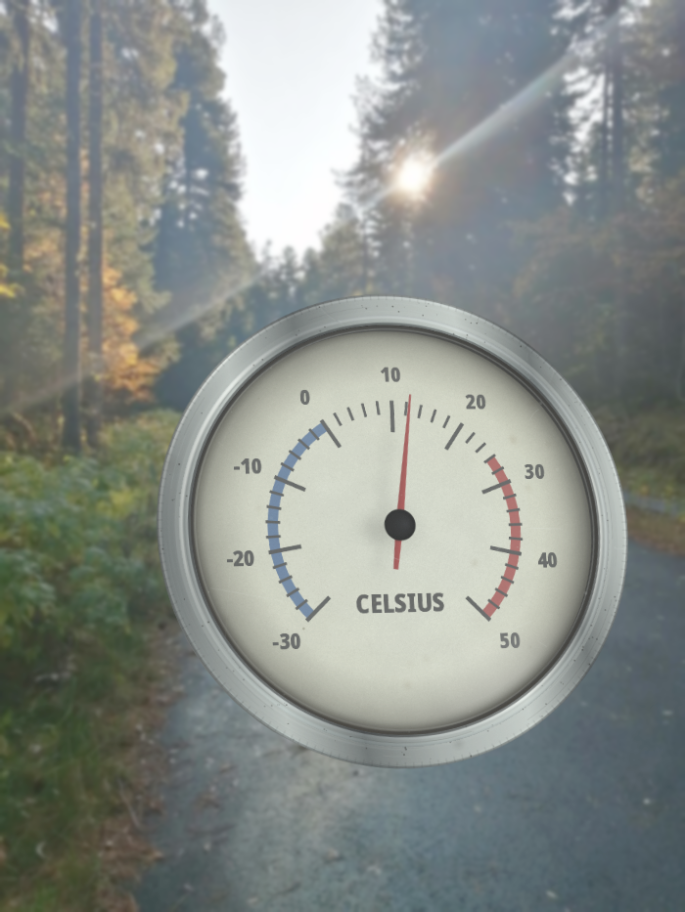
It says 12 °C
